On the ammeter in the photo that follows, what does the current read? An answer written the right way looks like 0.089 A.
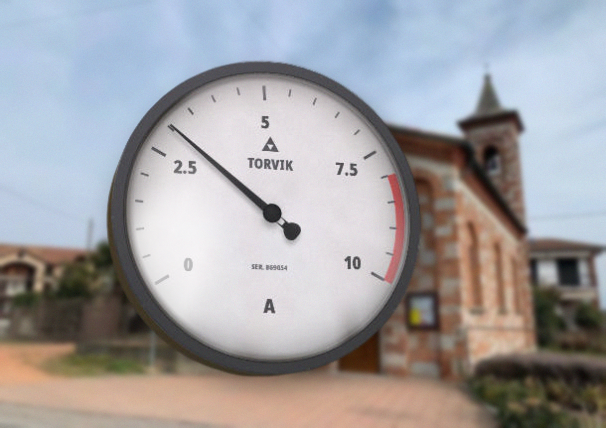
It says 3 A
